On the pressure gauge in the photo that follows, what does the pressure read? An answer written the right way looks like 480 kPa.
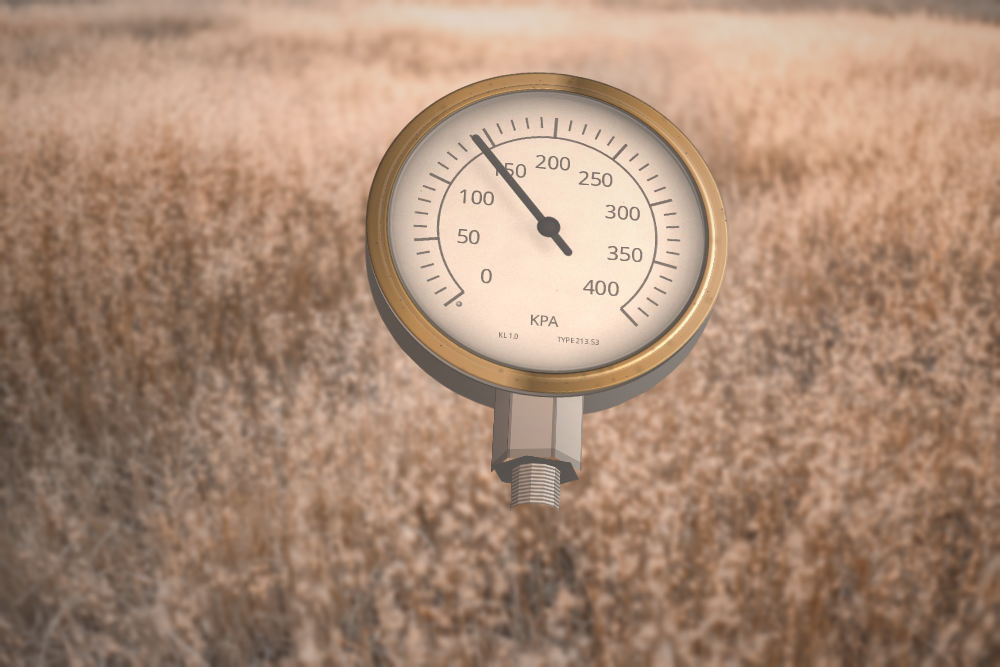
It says 140 kPa
